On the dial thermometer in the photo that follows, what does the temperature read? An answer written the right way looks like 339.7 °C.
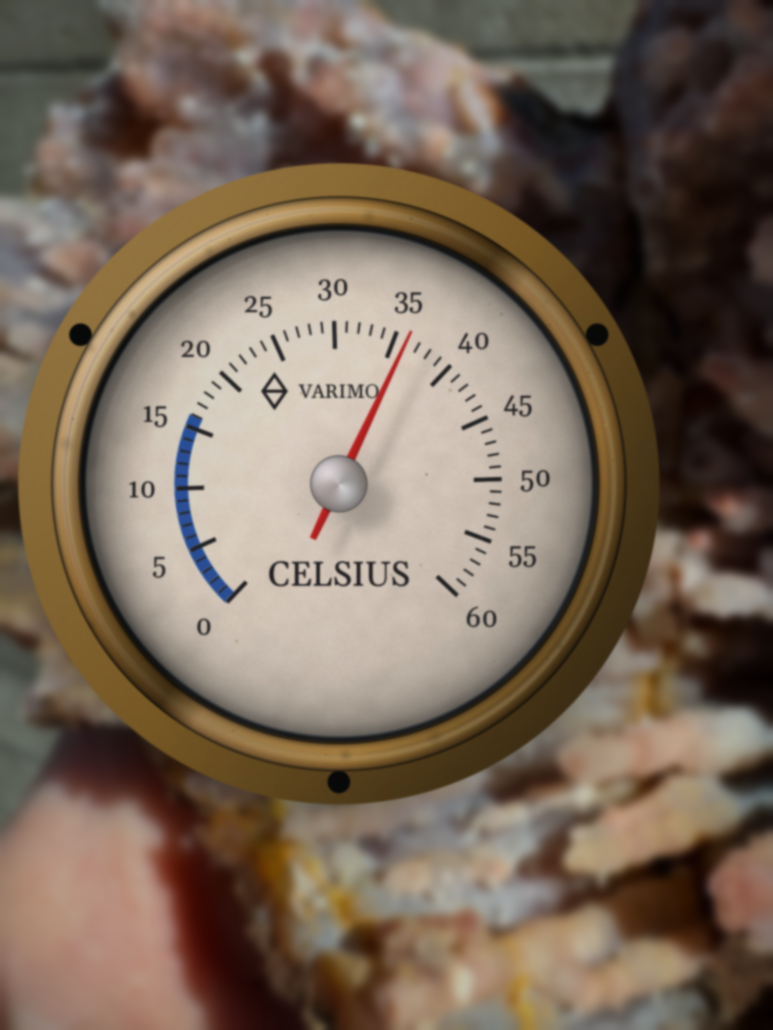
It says 36 °C
